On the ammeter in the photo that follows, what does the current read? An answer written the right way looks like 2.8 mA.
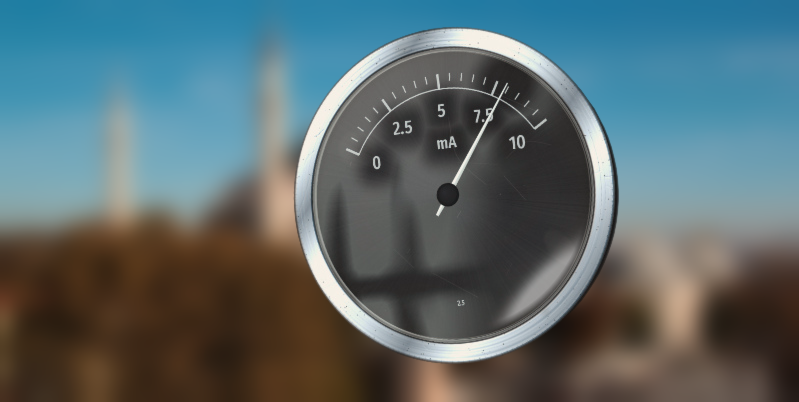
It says 8 mA
